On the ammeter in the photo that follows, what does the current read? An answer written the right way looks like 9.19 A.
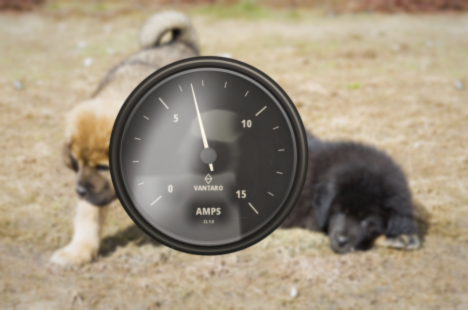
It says 6.5 A
